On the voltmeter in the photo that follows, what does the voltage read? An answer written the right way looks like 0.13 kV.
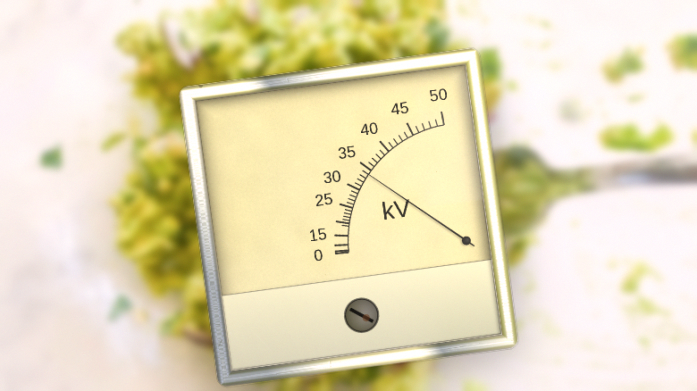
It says 34 kV
